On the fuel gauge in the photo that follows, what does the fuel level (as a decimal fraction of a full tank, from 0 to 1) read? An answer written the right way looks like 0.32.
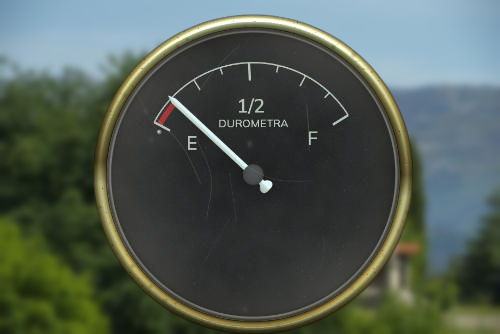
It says 0.125
